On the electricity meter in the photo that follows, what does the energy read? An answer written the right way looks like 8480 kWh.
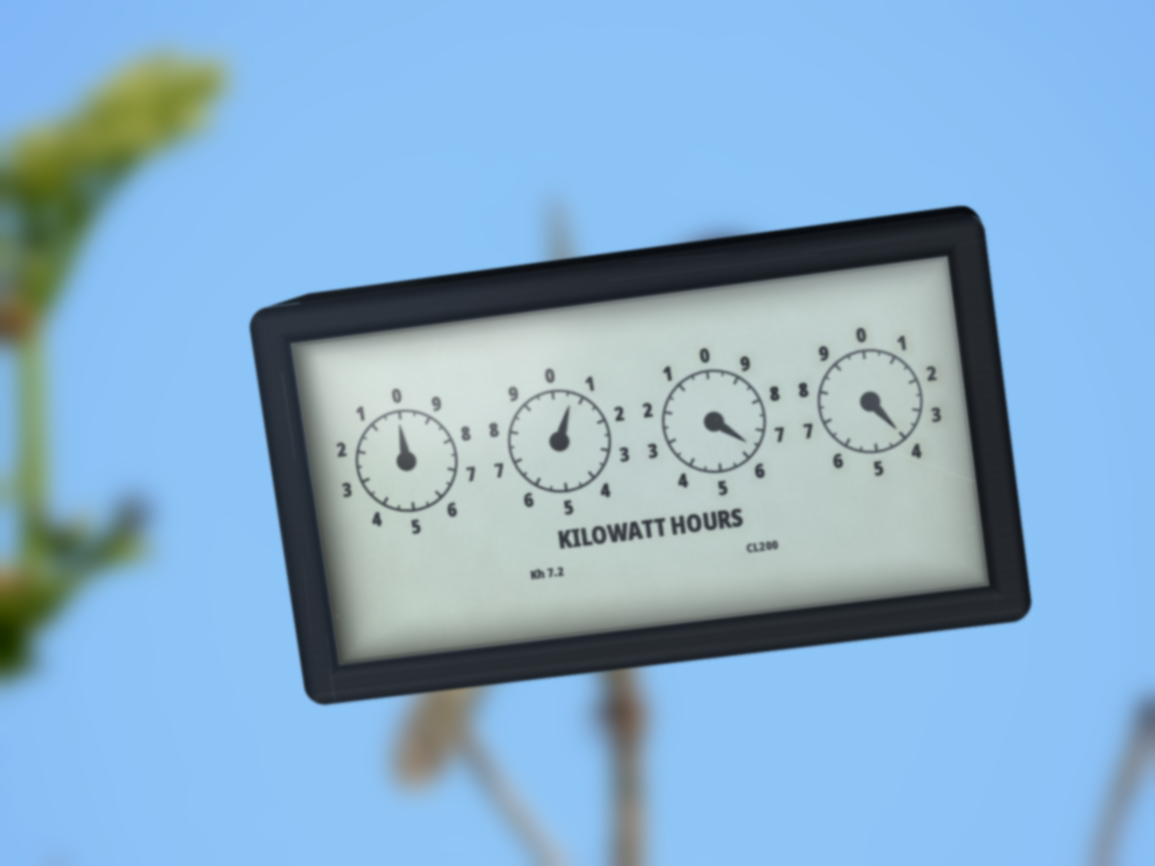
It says 64 kWh
